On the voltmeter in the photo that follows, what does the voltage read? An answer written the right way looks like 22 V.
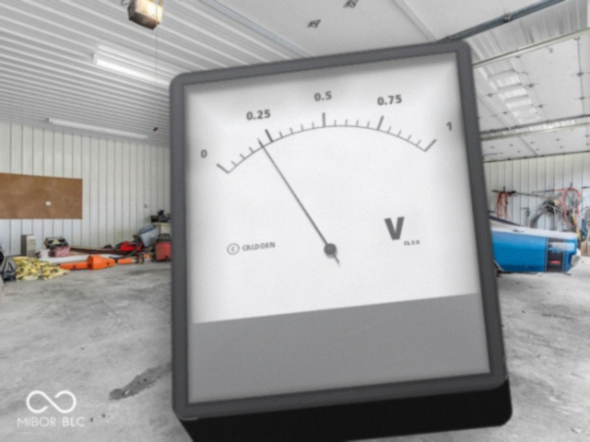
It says 0.2 V
